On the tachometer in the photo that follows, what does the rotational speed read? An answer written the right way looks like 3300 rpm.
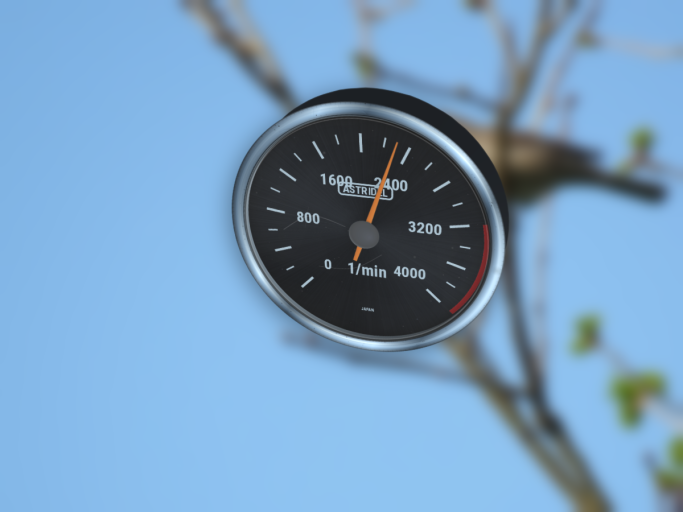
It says 2300 rpm
